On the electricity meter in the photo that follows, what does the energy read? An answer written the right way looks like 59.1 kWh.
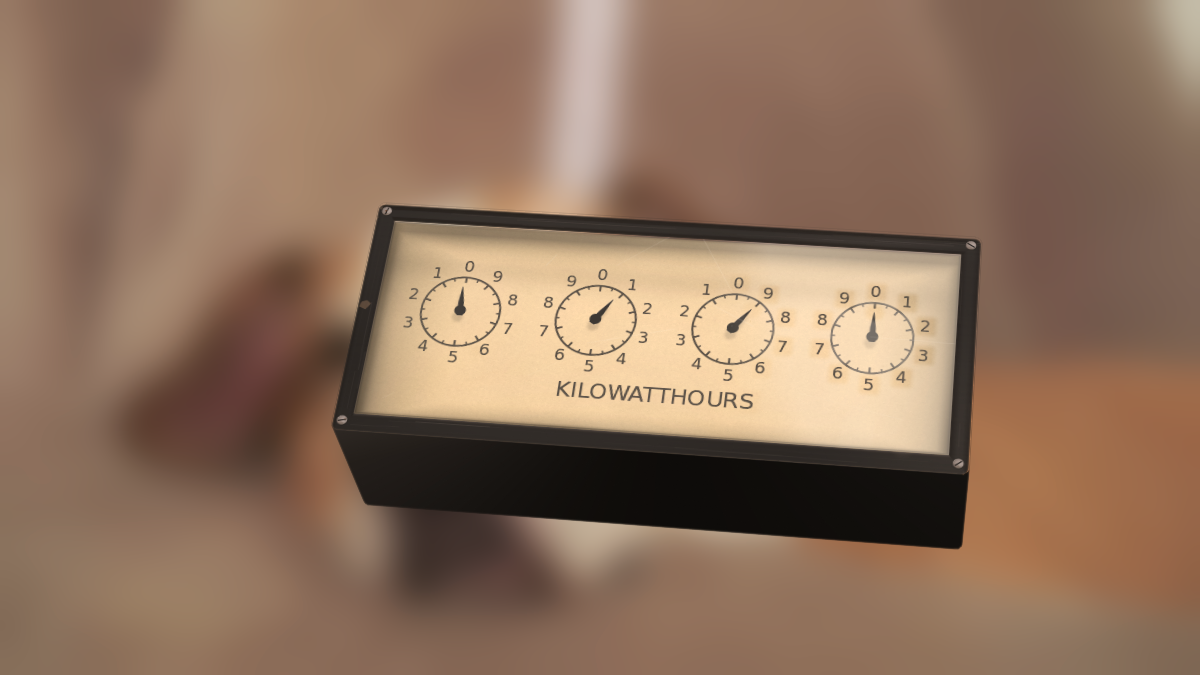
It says 90 kWh
